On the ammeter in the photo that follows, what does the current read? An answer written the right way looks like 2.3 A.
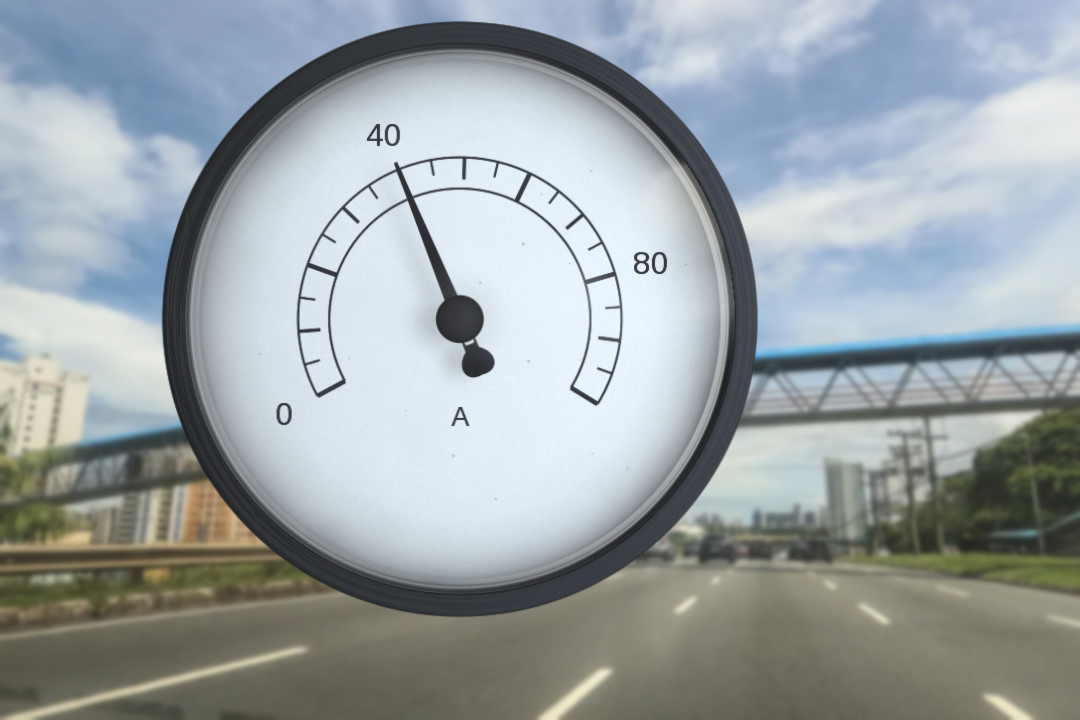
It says 40 A
